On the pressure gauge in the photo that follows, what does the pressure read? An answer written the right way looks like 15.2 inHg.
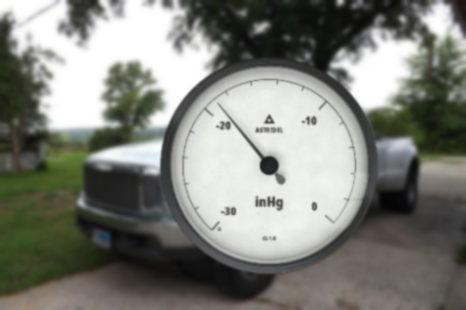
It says -19 inHg
